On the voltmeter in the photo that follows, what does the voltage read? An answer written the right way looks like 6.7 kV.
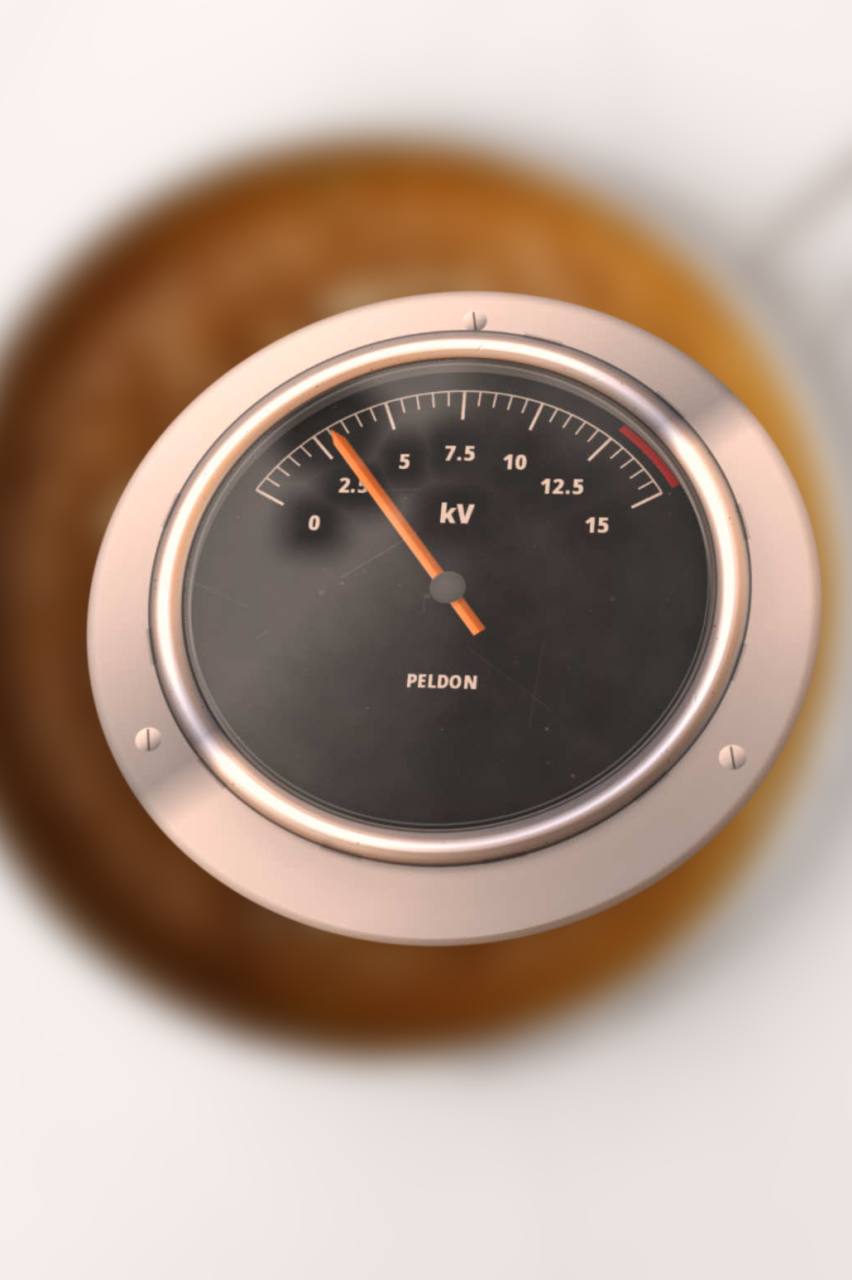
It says 3 kV
